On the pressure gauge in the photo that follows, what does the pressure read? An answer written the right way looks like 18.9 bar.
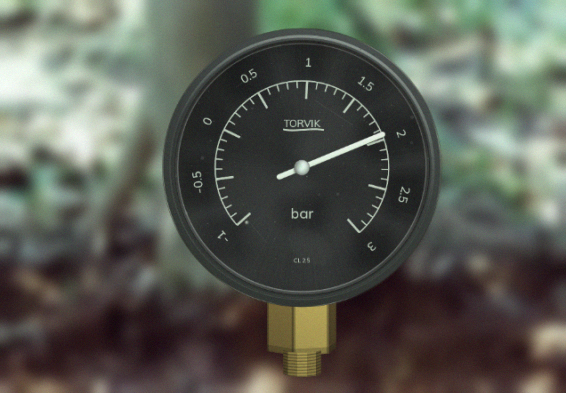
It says 1.95 bar
